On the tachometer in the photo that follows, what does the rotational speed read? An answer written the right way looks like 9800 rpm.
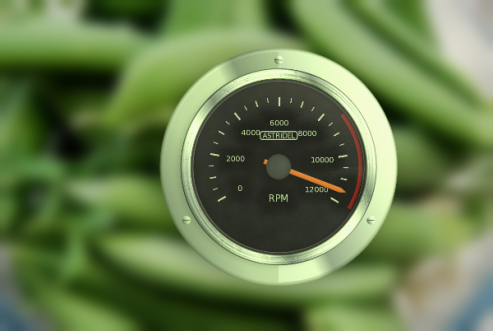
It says 11500 rpm
